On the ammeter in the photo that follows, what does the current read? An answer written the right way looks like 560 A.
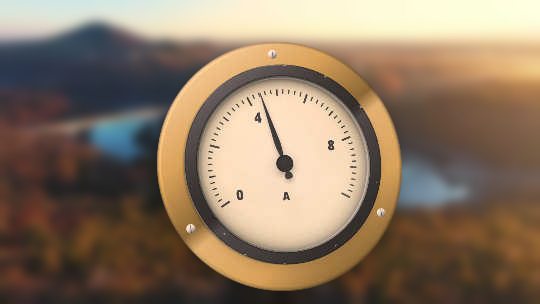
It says 4.4 A
